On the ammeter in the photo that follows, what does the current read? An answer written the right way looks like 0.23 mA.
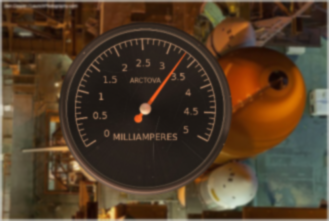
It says 3.3 mA
